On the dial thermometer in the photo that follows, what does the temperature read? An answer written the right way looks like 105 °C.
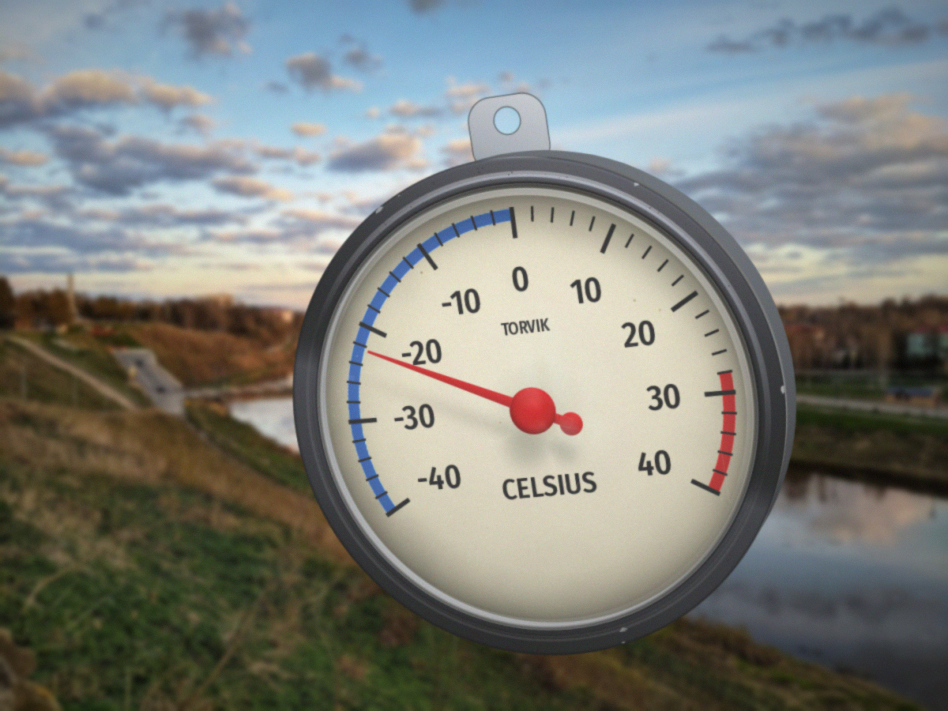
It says -22 °C
